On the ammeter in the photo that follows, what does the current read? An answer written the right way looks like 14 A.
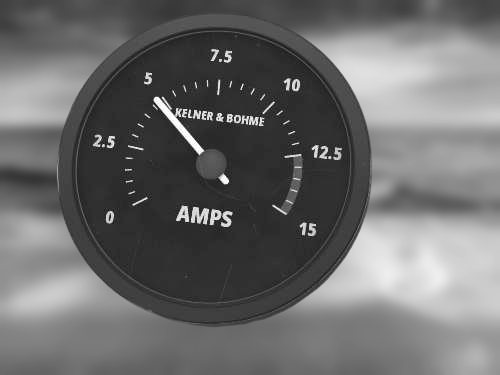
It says 4.75 A
